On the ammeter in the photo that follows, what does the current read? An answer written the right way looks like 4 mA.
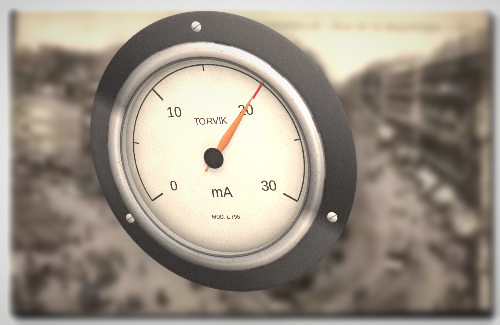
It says 20 mA
